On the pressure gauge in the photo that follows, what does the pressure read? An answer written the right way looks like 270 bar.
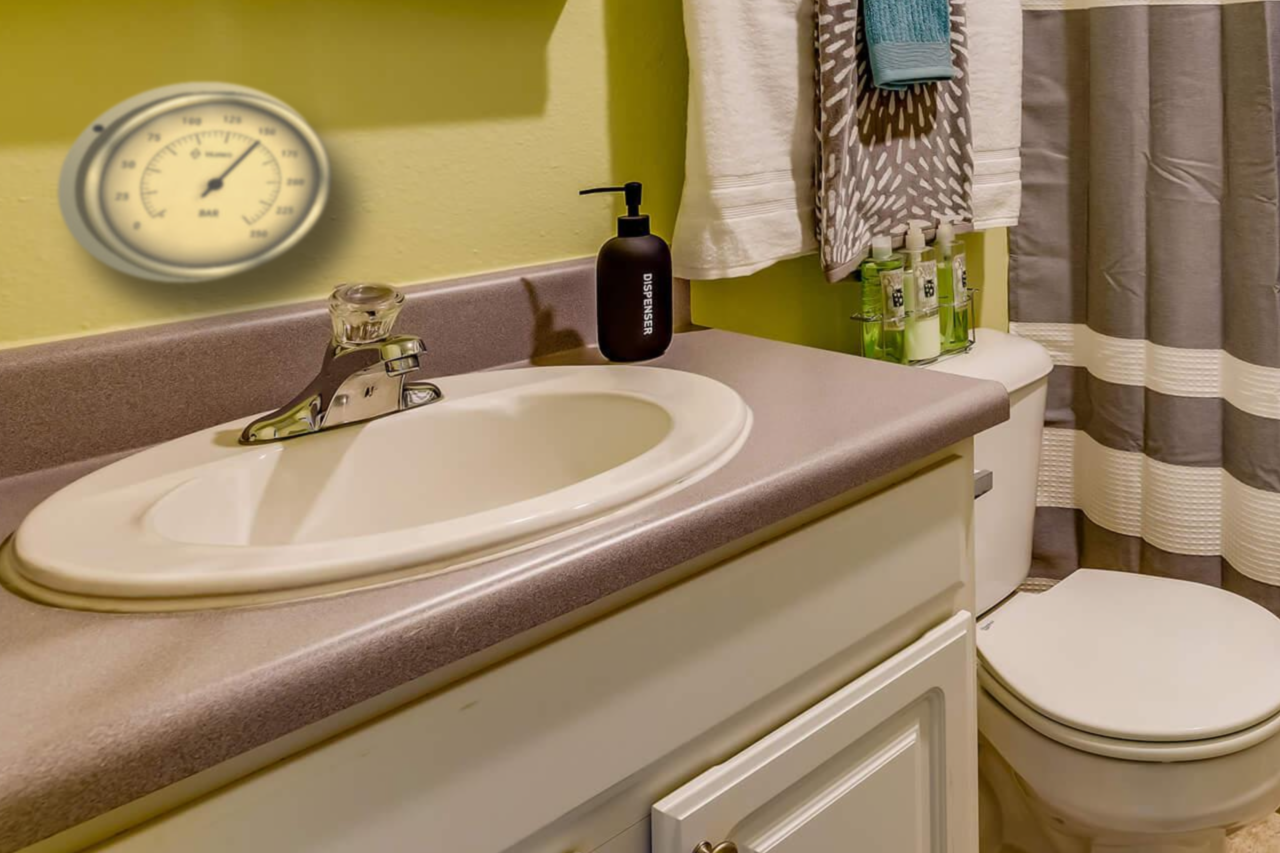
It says 150 bar
